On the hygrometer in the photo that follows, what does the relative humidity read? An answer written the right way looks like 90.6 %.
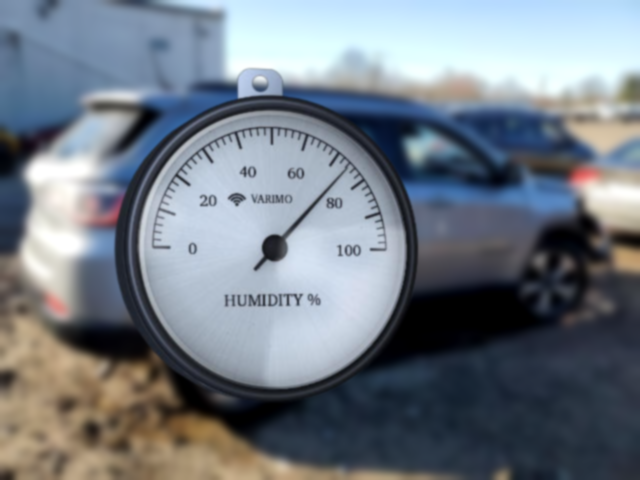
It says 74 %
